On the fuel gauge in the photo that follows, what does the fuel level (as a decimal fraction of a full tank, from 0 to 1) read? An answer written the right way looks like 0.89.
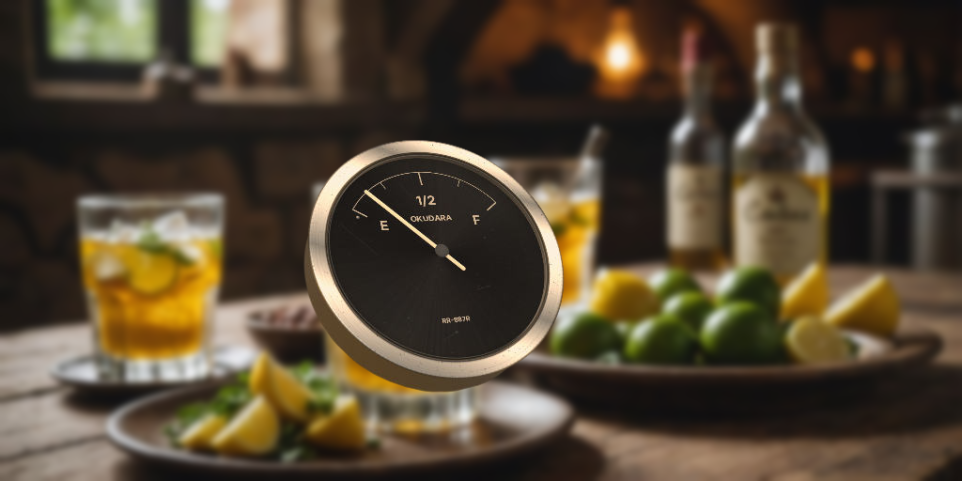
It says 0.125
